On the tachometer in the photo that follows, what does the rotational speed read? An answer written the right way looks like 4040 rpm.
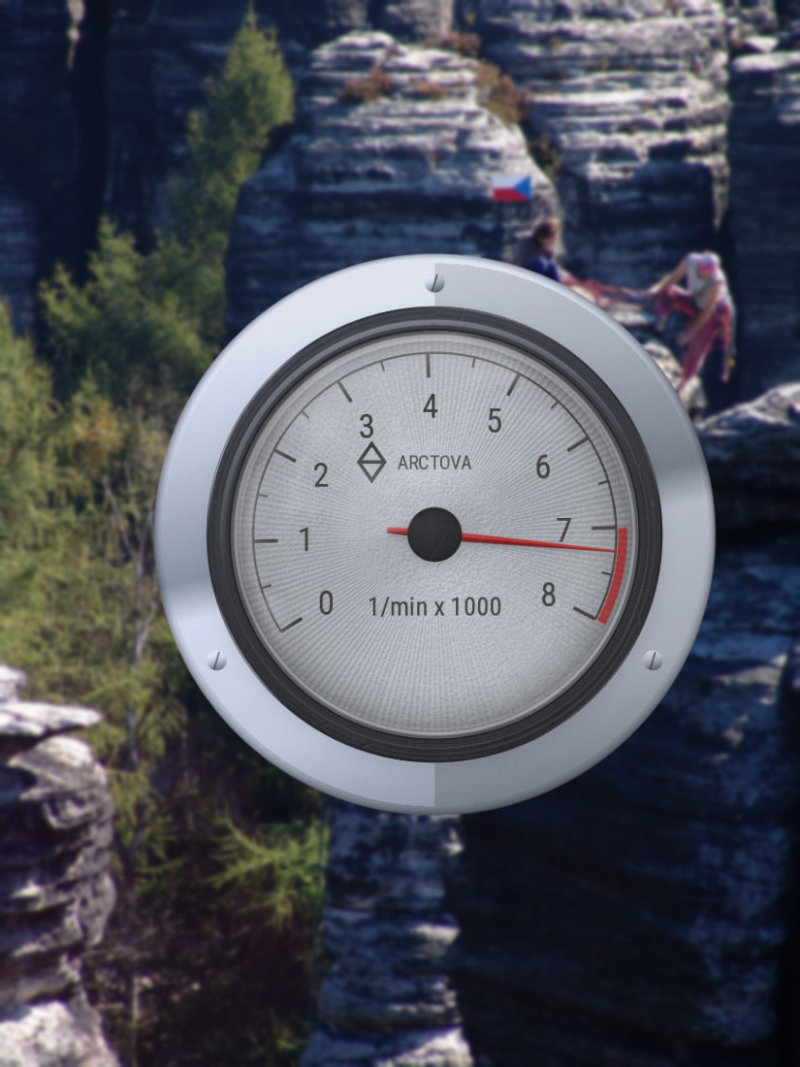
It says 7250 rpm
